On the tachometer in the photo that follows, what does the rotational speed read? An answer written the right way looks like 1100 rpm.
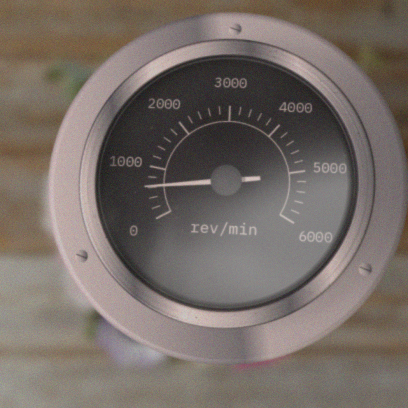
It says 600 rpm
